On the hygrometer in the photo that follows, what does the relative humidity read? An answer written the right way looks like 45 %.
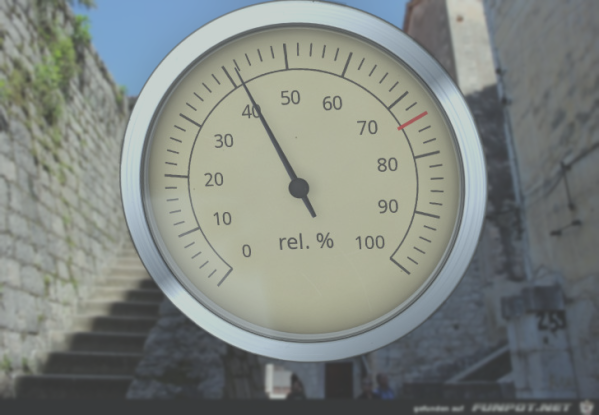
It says 42 %
